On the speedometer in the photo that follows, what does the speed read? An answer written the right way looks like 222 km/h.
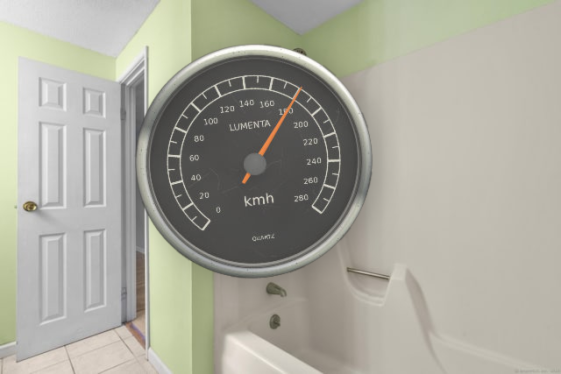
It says 180 km/h
